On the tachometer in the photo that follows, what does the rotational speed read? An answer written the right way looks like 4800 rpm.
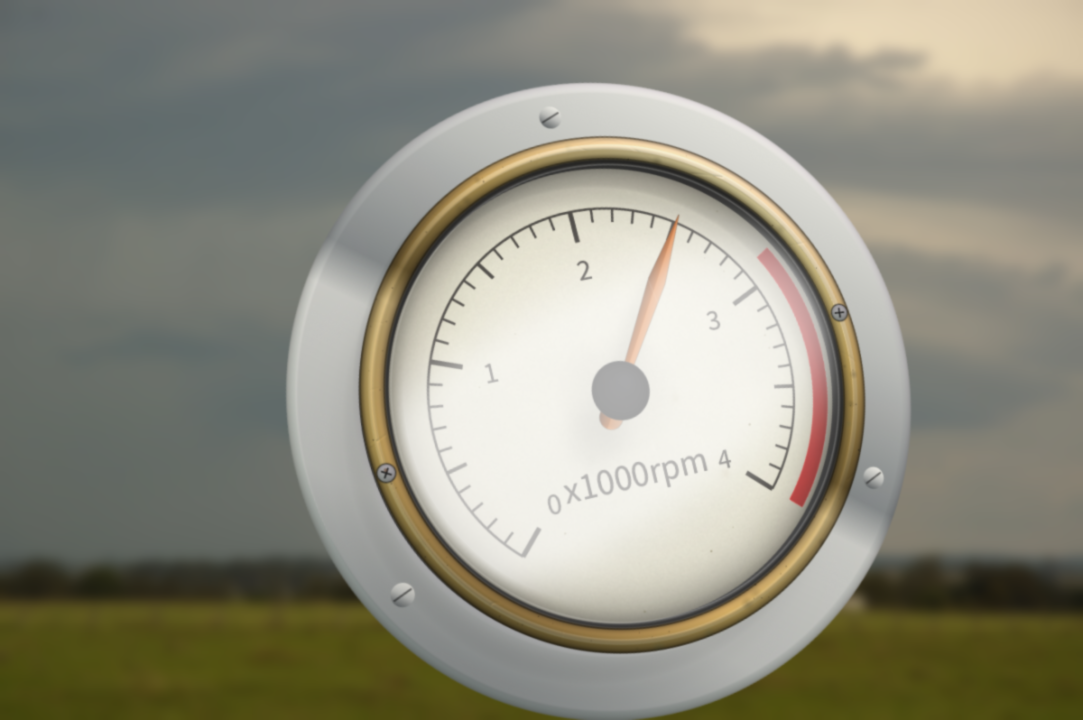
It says 2500 rpm
